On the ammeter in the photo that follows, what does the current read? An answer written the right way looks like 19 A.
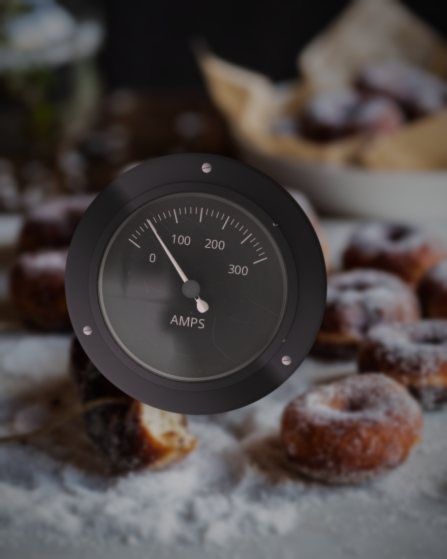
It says 50 A
